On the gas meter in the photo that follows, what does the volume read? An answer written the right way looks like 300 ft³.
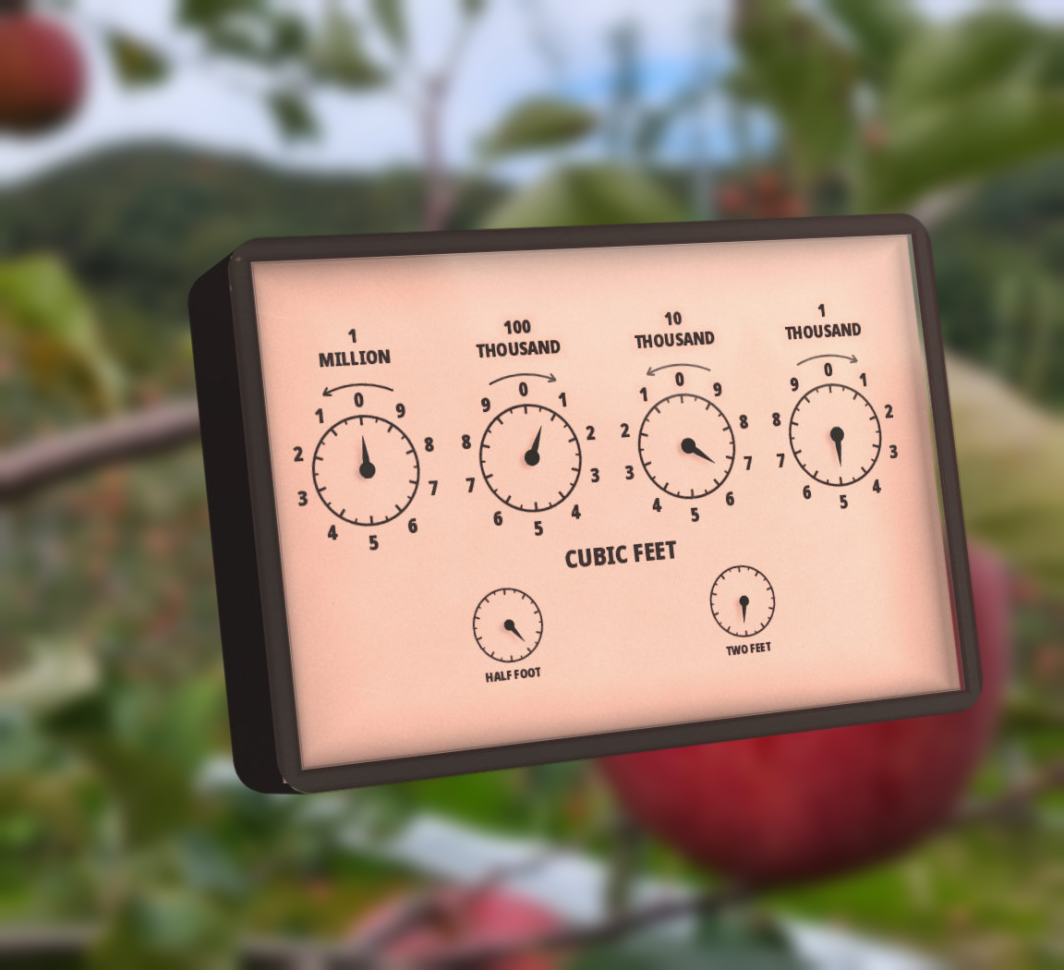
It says 6500 ft³
